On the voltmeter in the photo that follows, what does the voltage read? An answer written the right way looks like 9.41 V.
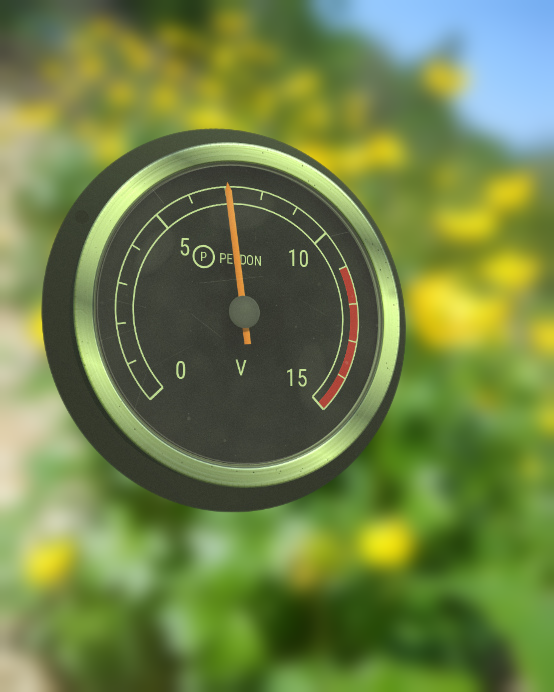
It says 7 V
